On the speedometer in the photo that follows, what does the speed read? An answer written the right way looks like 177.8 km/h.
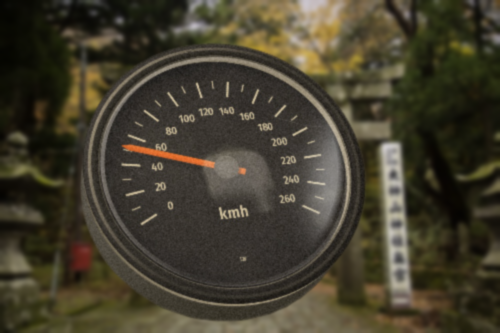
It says 50 km/h
